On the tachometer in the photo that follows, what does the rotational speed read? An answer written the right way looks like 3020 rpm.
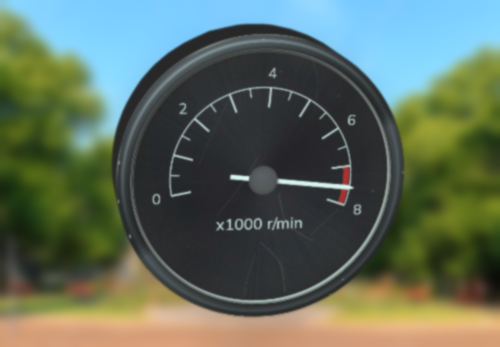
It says 7500 rpm
